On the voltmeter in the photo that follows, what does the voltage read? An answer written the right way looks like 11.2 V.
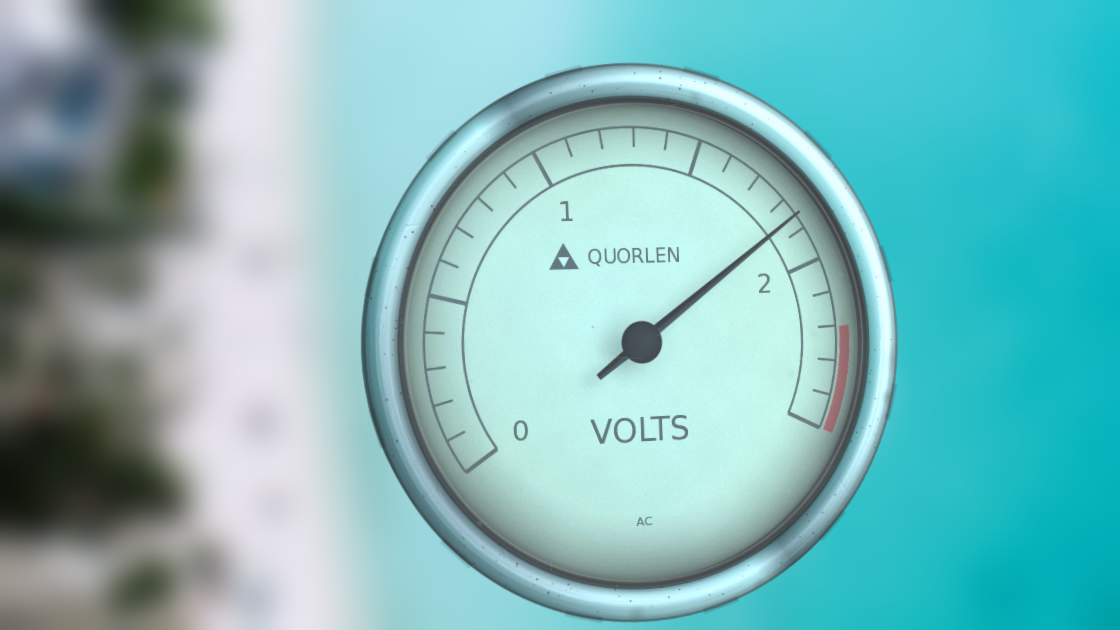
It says 1.85 V
